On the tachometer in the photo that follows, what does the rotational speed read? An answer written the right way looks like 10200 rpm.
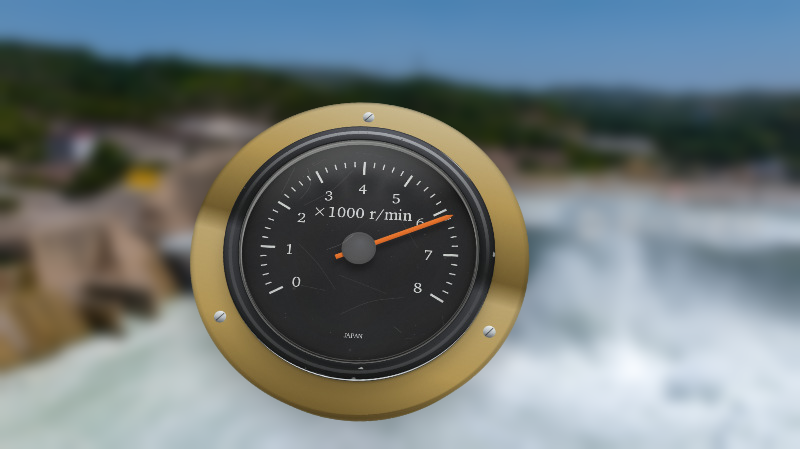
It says 6200 rpm
